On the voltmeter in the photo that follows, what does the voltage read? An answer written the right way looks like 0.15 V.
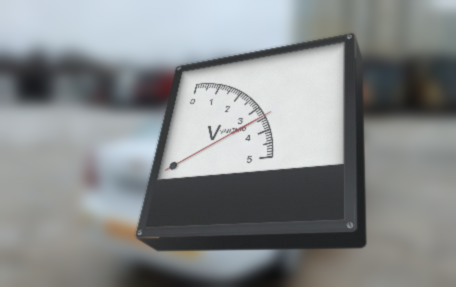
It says 3.5 V
